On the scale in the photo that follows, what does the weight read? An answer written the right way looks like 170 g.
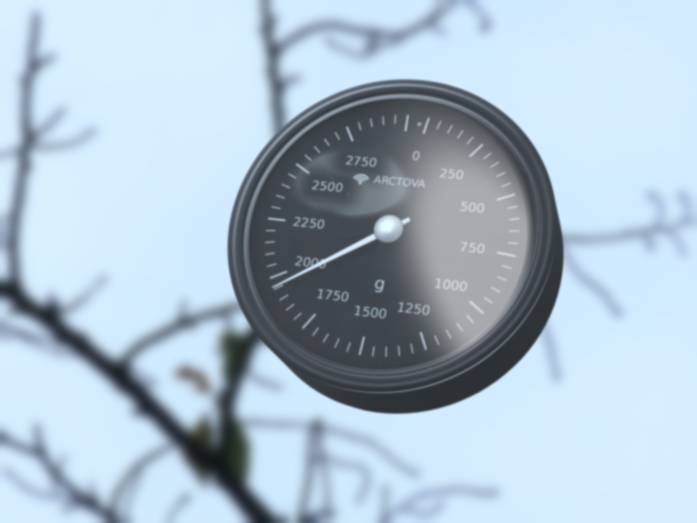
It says 1950 g
